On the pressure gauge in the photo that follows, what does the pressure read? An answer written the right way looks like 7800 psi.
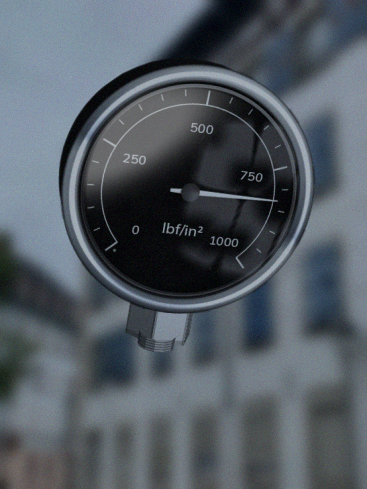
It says 825 psi
